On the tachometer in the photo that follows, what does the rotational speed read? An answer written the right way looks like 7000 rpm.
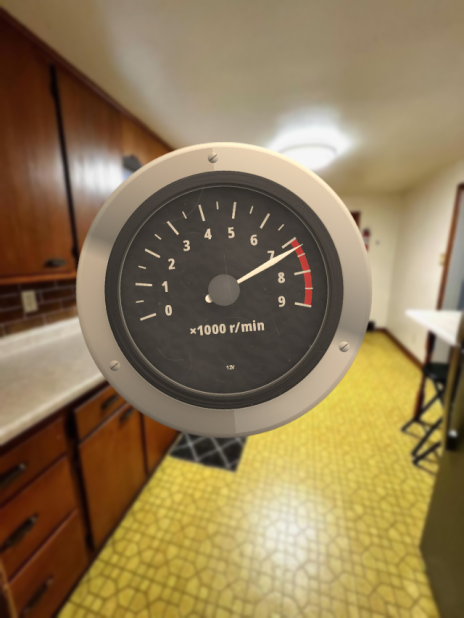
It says 7250 rpm
